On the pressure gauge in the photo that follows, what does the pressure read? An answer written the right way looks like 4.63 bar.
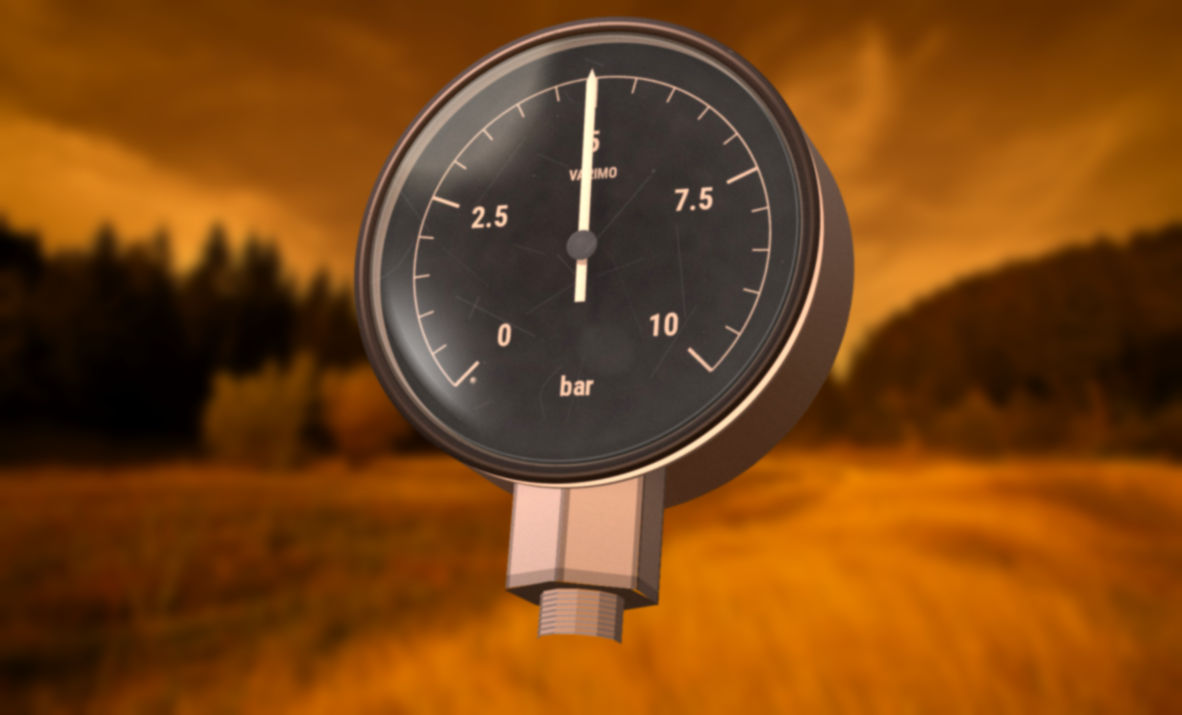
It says 5 bar
